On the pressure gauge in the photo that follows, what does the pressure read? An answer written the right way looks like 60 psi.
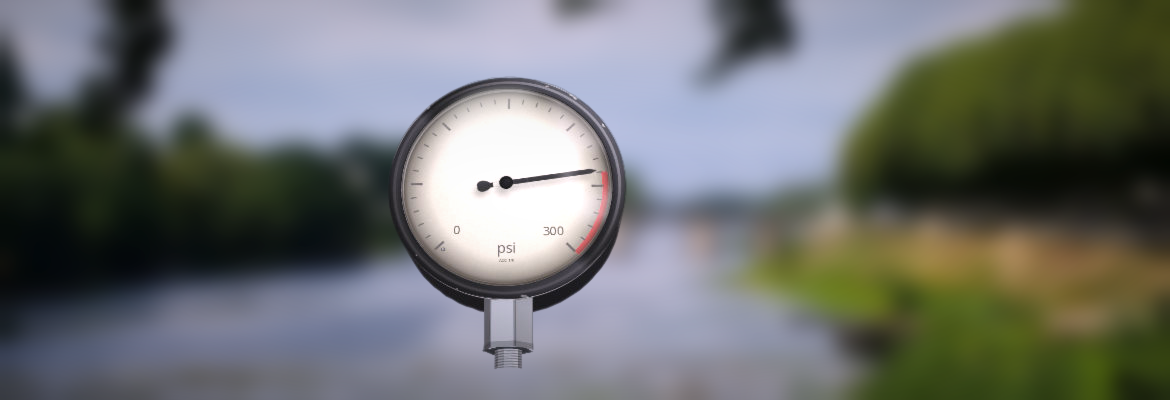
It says 240 psi
